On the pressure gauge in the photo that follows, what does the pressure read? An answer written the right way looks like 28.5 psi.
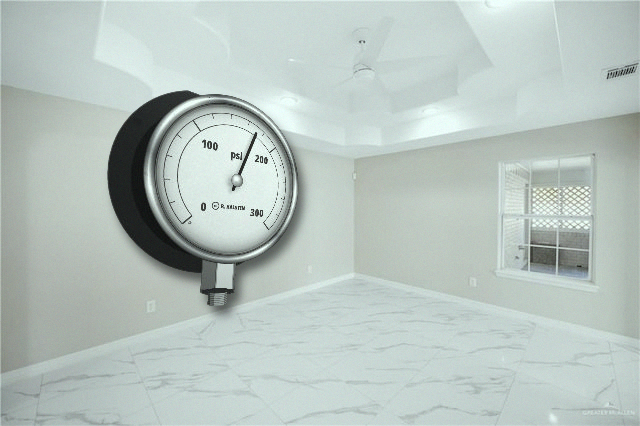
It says 170 psi
